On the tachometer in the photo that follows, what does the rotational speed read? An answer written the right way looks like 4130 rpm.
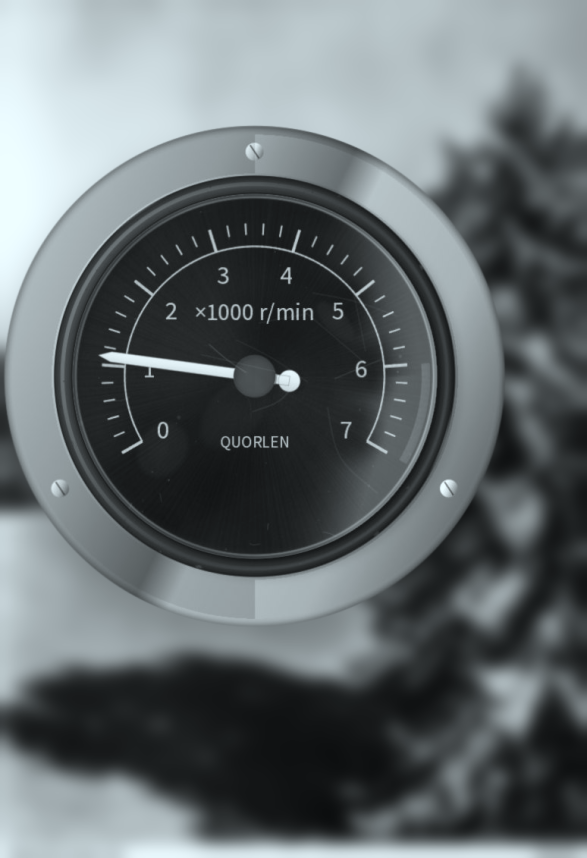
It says 1100 rpm
